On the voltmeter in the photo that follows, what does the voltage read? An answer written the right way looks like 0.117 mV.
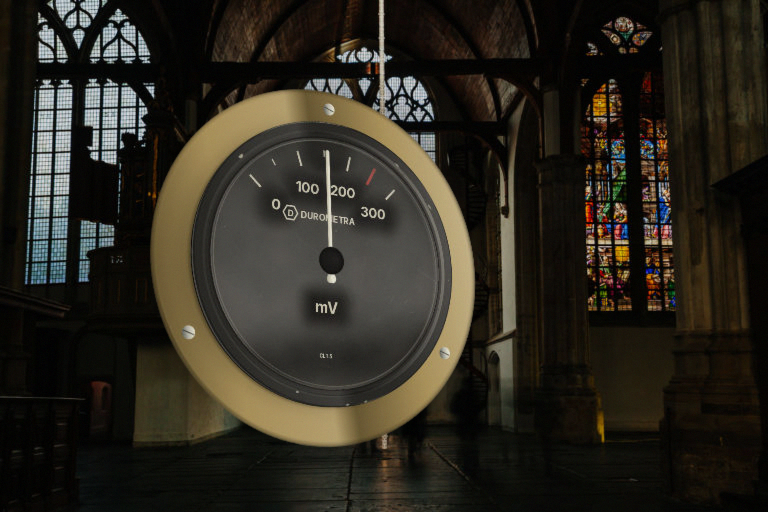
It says 150 mV
